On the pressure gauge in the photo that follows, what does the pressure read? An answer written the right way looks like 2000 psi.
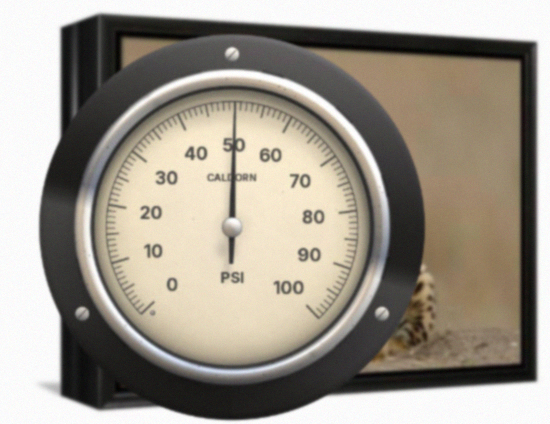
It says 50 psi
